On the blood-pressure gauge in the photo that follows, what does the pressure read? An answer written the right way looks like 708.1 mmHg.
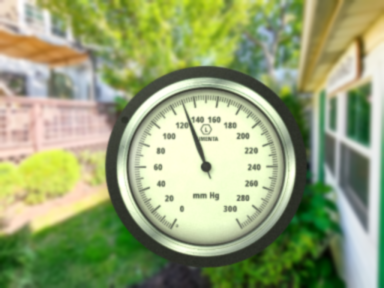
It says 130 mmHg
